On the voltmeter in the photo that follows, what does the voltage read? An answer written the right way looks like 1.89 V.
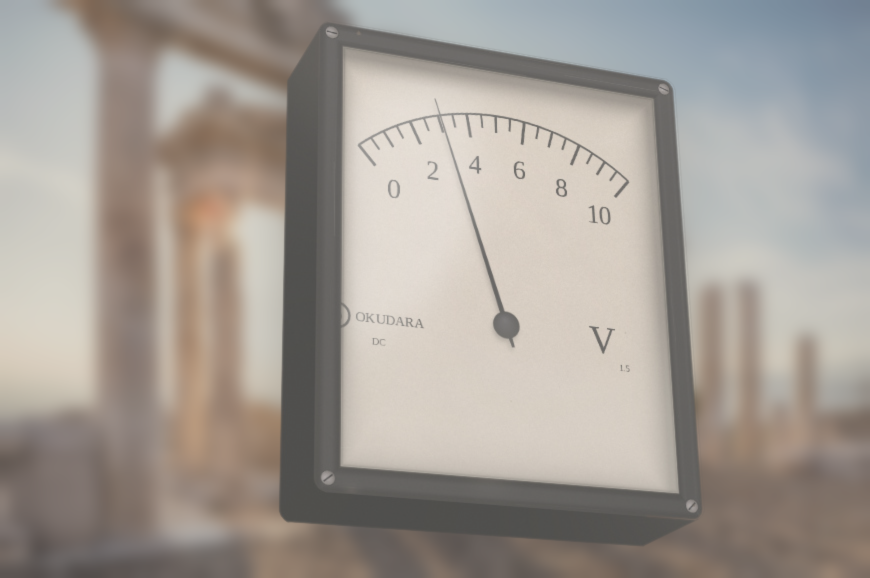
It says 3 V
